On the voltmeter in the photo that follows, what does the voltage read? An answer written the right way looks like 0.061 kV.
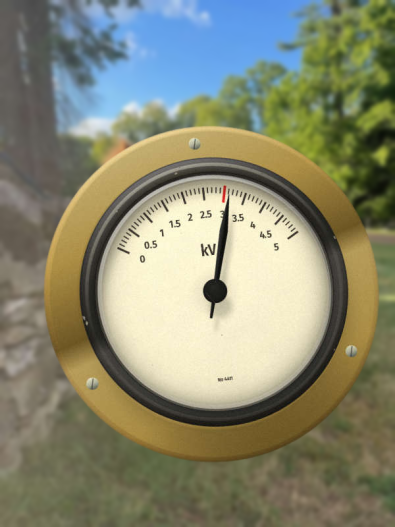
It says 3.1 kV
